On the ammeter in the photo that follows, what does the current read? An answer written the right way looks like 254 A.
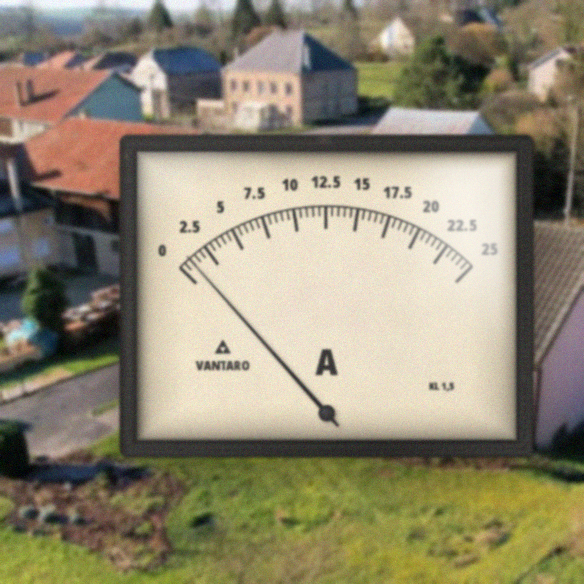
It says 1 A
